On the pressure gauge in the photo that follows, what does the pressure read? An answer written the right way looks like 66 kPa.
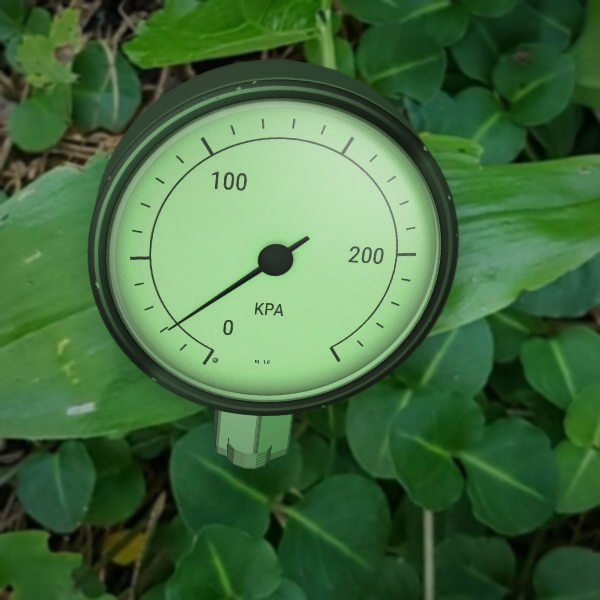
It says 20 kPa
